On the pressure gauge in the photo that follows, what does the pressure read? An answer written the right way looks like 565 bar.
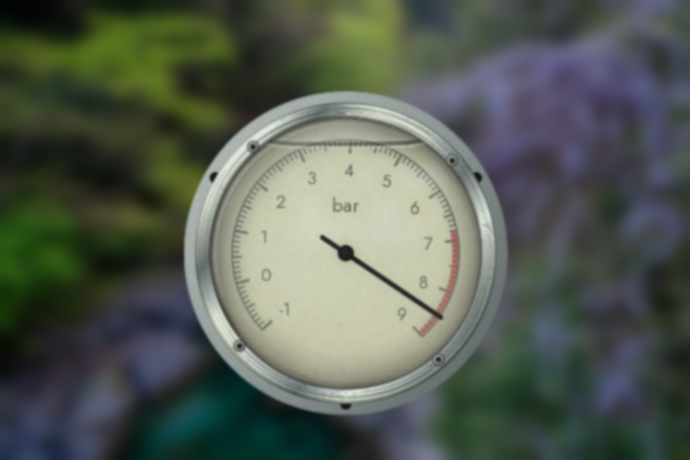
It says 8.5 bar
